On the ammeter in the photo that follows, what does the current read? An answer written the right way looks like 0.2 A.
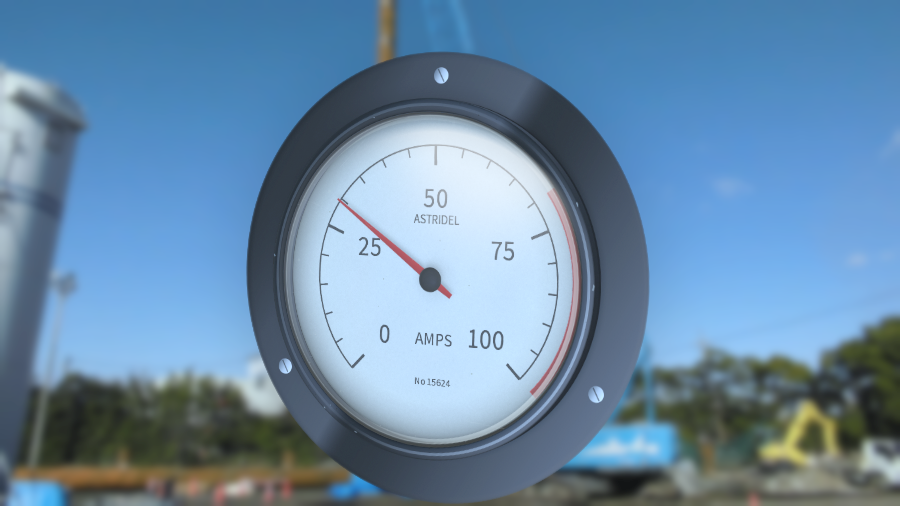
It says 30 A
